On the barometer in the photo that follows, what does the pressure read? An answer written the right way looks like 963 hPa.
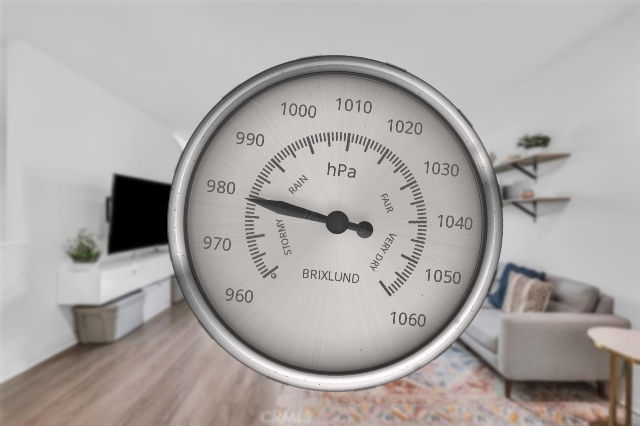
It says 979 hPa
